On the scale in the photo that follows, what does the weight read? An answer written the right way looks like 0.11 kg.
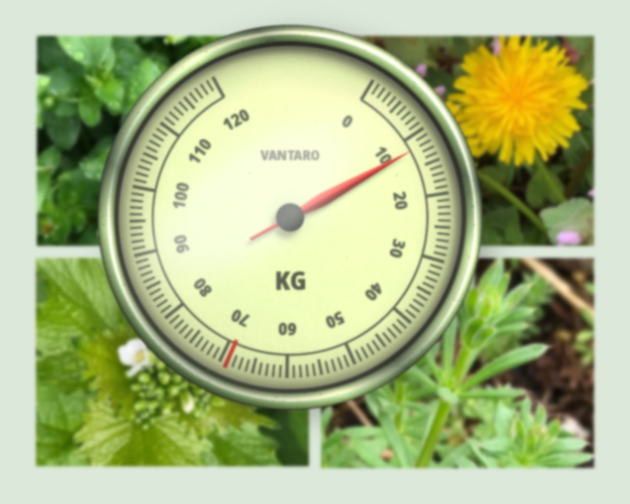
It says 12 kg
